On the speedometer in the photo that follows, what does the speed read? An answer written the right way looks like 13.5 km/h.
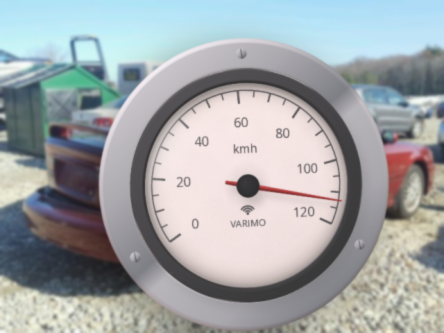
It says 112.5 km/h
